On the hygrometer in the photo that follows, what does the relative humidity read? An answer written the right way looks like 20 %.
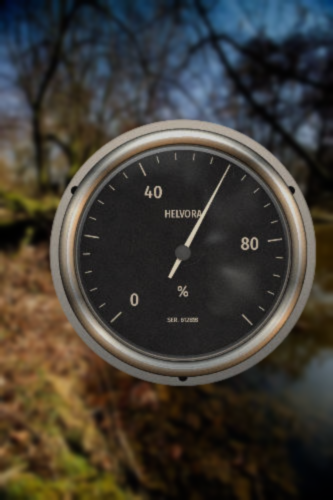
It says 60 %
